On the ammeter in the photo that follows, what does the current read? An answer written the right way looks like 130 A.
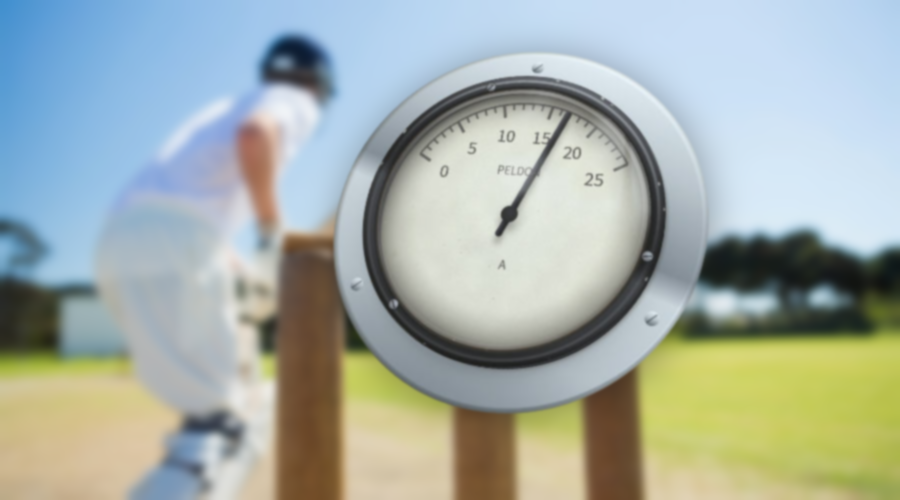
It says 17 A
